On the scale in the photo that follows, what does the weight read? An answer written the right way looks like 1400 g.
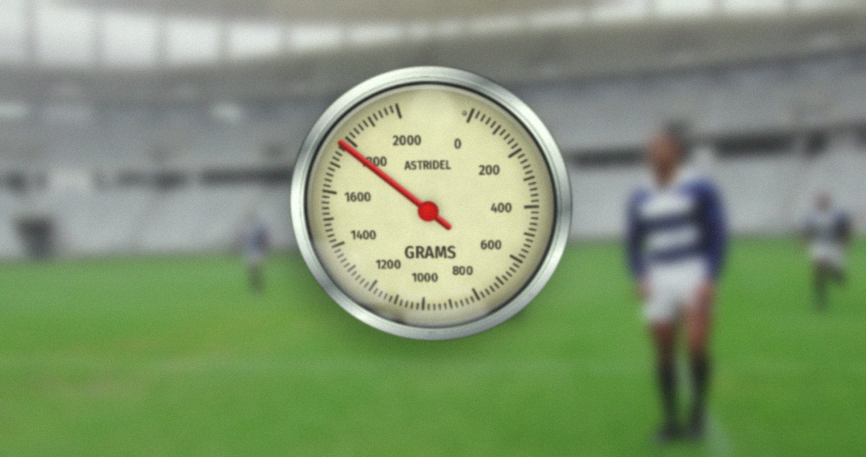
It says 1780 g
